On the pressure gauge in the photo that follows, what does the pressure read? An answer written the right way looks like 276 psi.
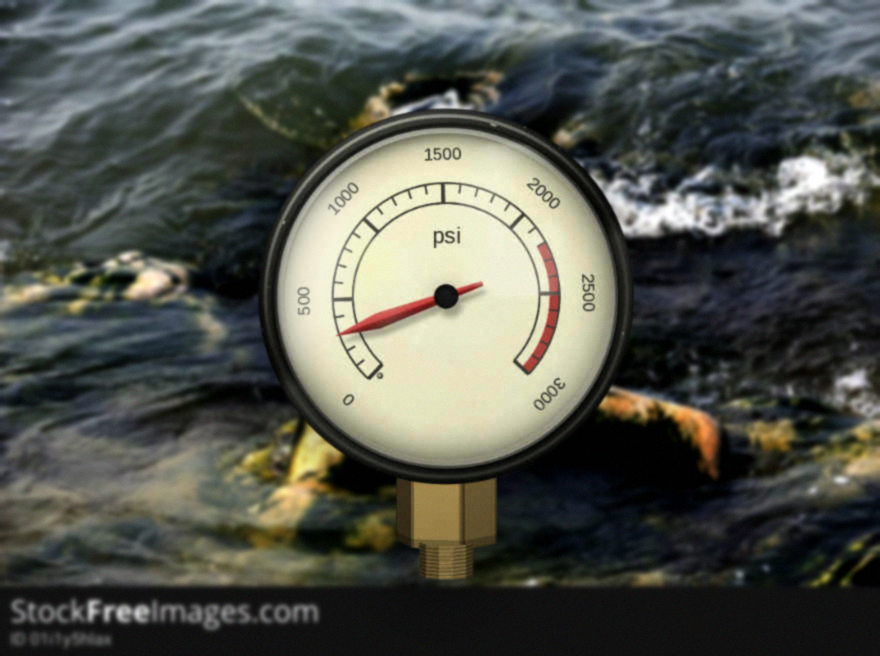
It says 300 psi
